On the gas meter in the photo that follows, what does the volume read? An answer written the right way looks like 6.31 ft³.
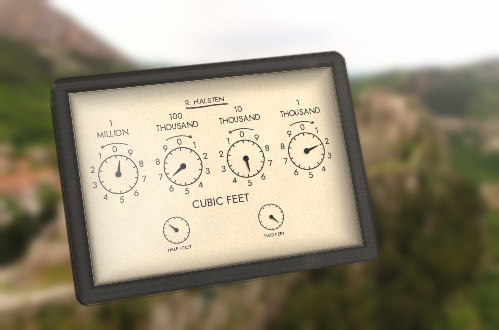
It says 965200 ft³
